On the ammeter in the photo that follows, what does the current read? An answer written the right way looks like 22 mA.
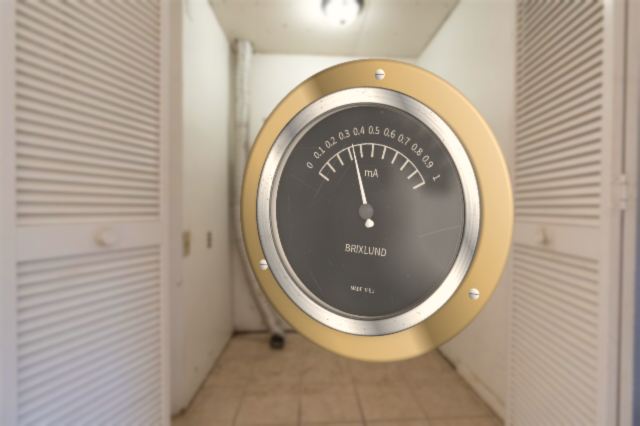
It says 0.35 mA
